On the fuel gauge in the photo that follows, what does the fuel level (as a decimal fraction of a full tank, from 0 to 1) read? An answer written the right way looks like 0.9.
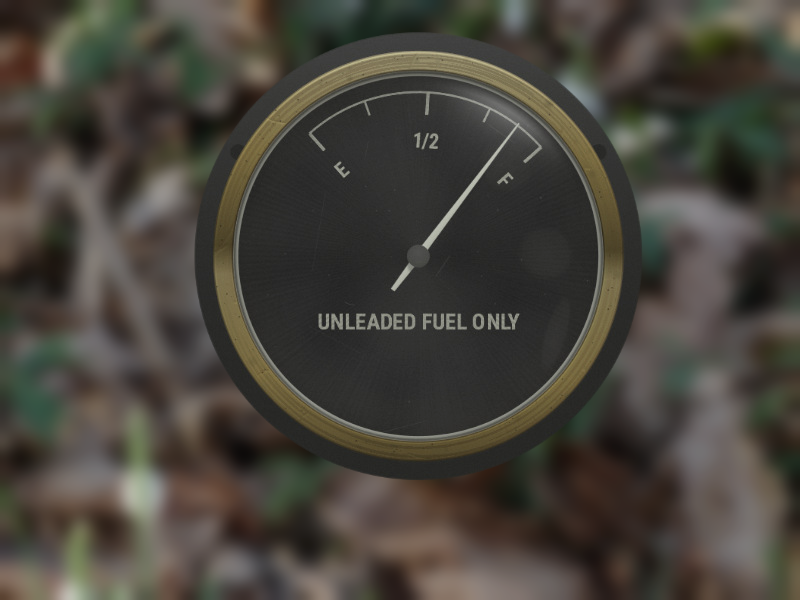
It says 0.875
